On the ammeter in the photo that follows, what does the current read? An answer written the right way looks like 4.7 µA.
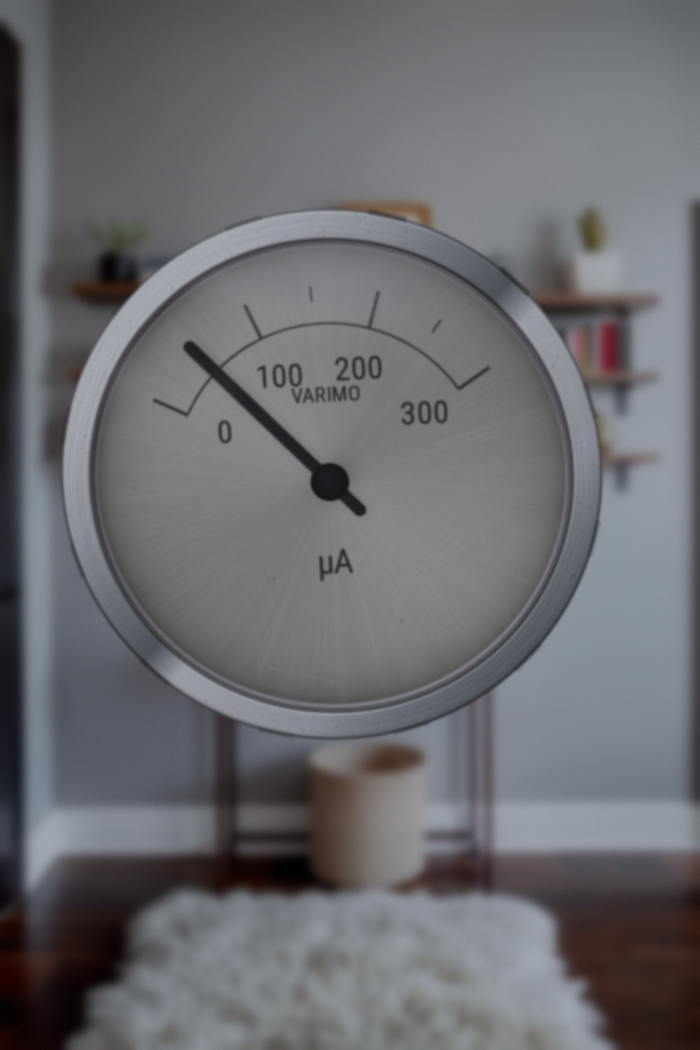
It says 50 µA
